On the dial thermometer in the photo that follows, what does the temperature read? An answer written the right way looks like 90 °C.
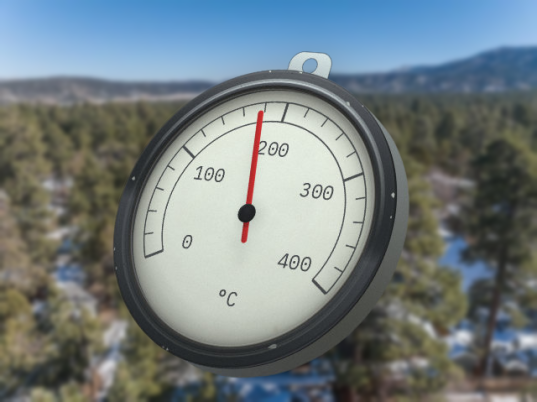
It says 180 °C
